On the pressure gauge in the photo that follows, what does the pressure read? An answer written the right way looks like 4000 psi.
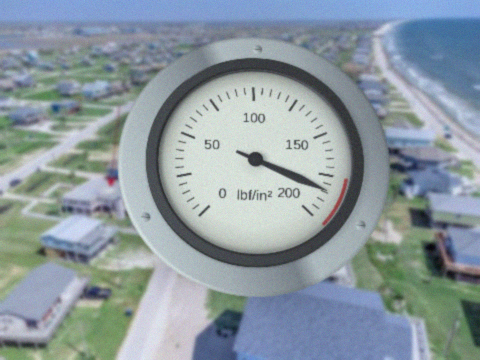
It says 185 psi
